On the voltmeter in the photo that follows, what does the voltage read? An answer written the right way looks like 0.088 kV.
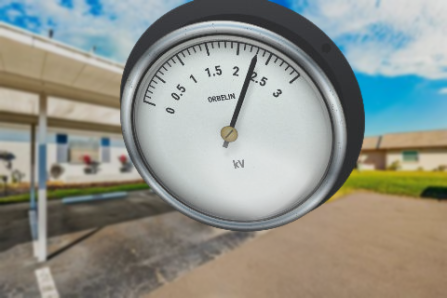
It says 2.3 kV
